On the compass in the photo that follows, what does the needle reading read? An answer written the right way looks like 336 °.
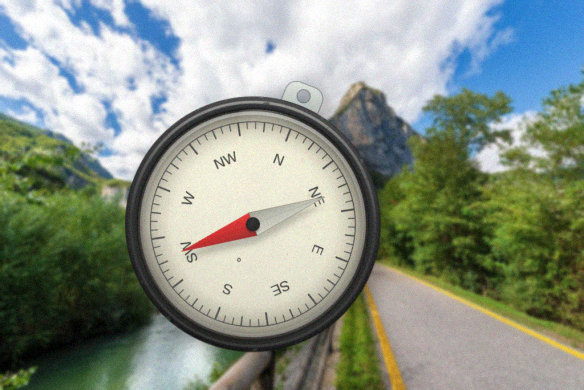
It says 227.5 °
